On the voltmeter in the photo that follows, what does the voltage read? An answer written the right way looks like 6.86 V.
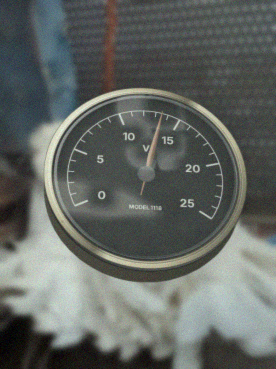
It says 13.5 V
